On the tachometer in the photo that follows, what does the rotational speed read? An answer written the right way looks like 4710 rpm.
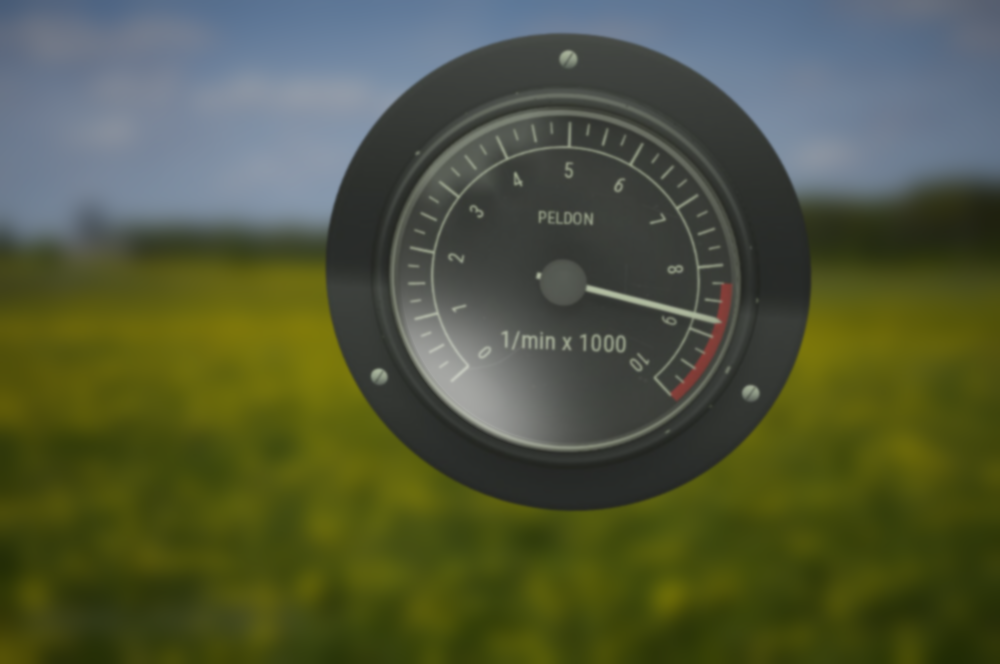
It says 8750 rpm
